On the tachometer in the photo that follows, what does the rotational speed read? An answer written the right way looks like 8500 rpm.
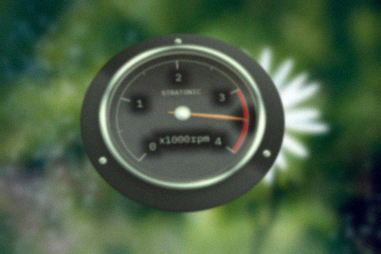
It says 3500 rpm
